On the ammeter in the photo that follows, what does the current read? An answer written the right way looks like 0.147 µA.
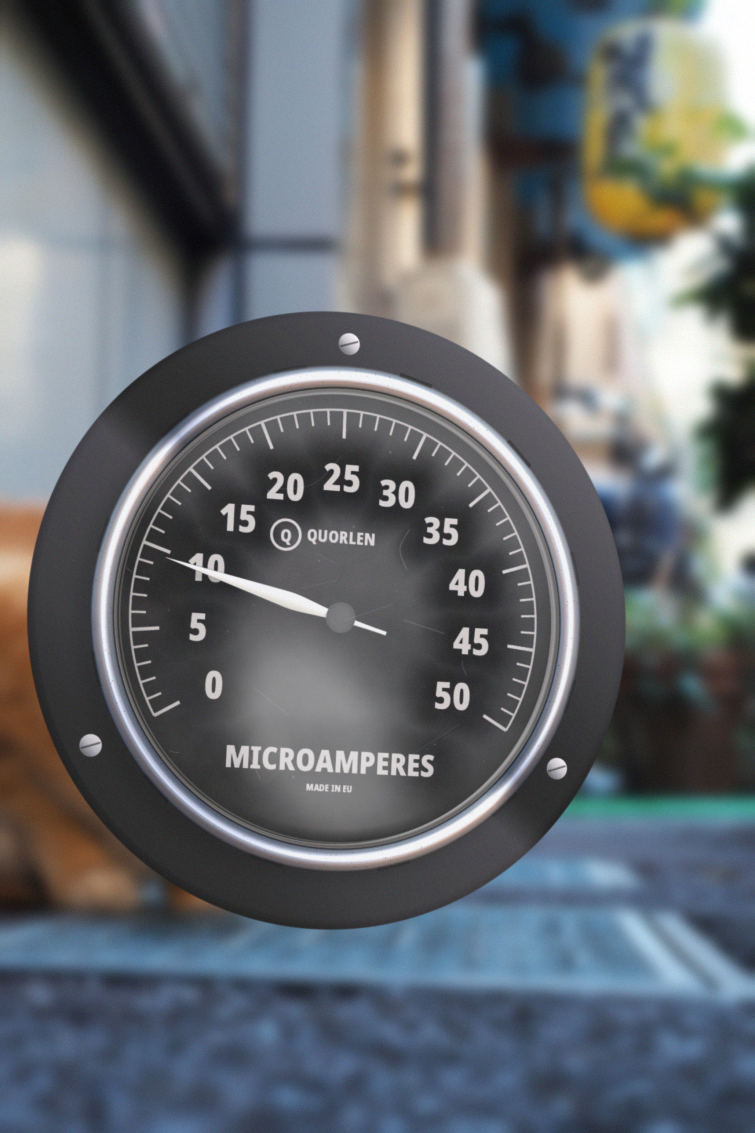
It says 9.5 µA
